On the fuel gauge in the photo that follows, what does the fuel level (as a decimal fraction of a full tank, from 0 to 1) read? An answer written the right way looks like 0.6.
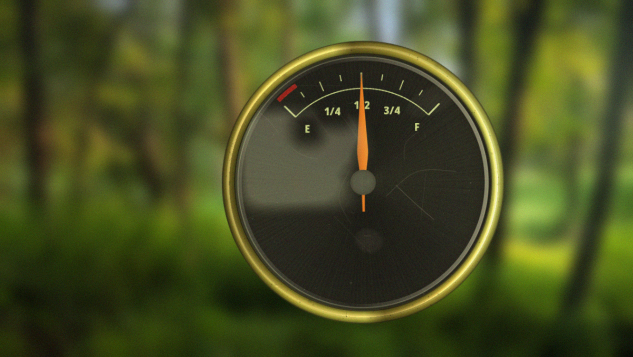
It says 0.5
